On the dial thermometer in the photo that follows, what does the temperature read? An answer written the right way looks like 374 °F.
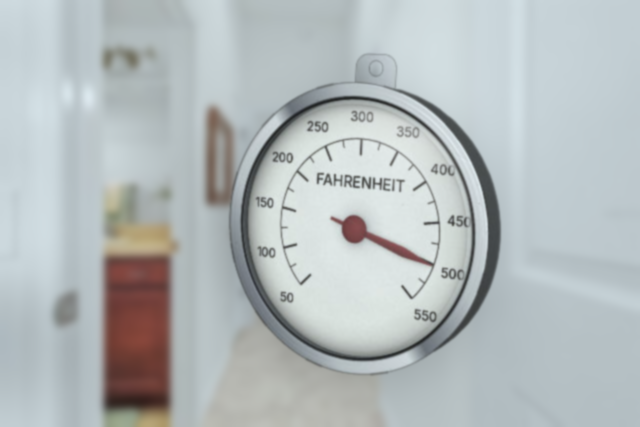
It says 500 °F
